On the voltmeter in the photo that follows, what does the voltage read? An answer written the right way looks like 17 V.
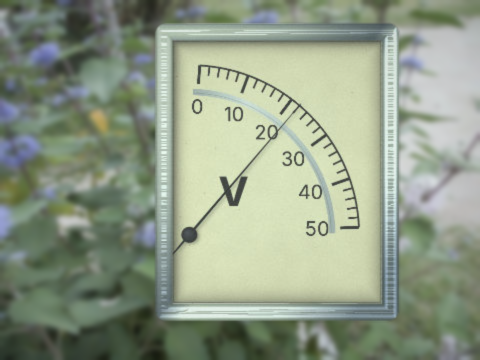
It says 22 V
